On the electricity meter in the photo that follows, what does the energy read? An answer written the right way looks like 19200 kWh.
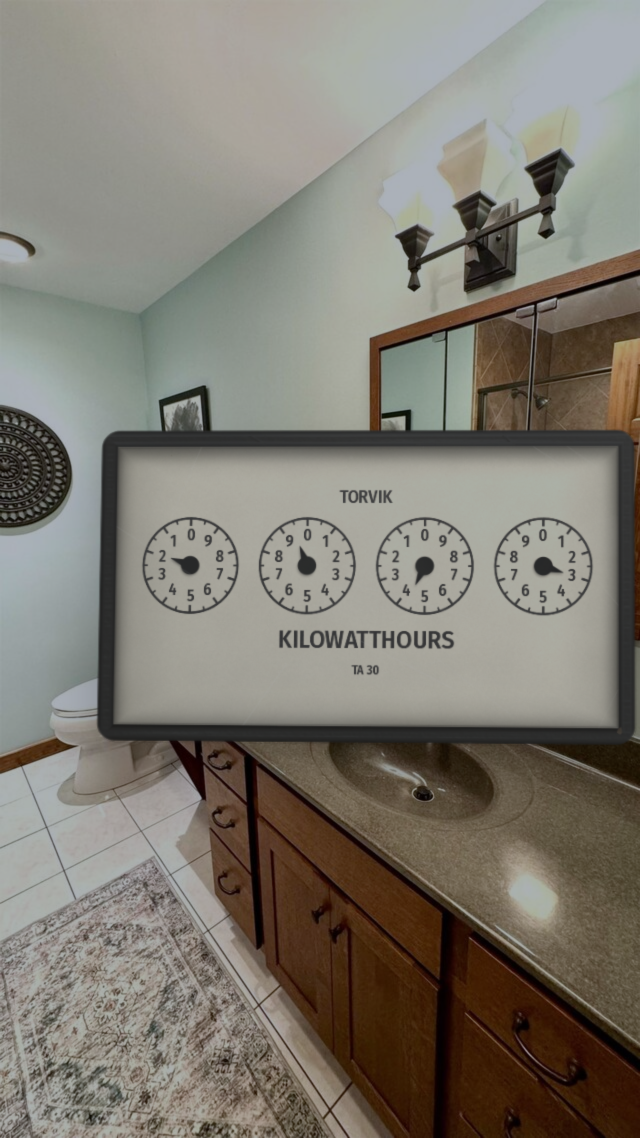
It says 1943 kWh
